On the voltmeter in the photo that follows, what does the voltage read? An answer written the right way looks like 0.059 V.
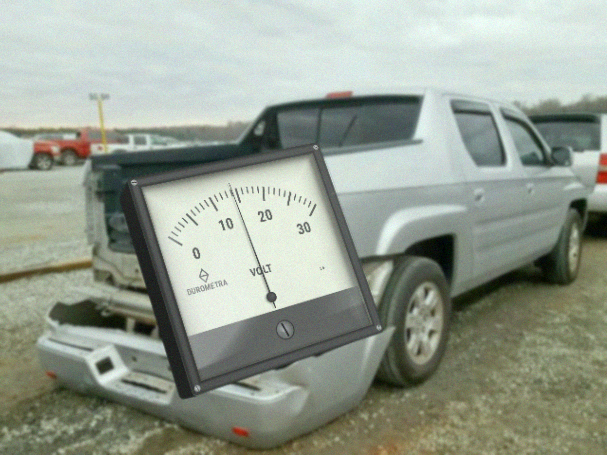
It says 14 V
